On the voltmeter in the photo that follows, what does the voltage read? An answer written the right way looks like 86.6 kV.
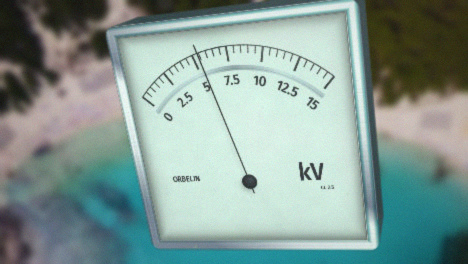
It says 5.5 kV
